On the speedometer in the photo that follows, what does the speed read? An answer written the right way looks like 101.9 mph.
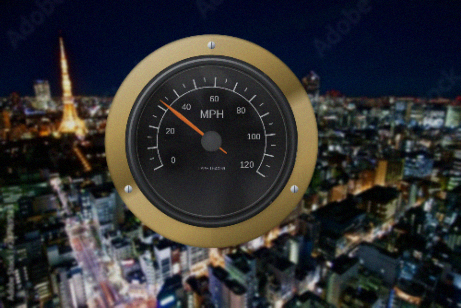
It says 32.5 mph
